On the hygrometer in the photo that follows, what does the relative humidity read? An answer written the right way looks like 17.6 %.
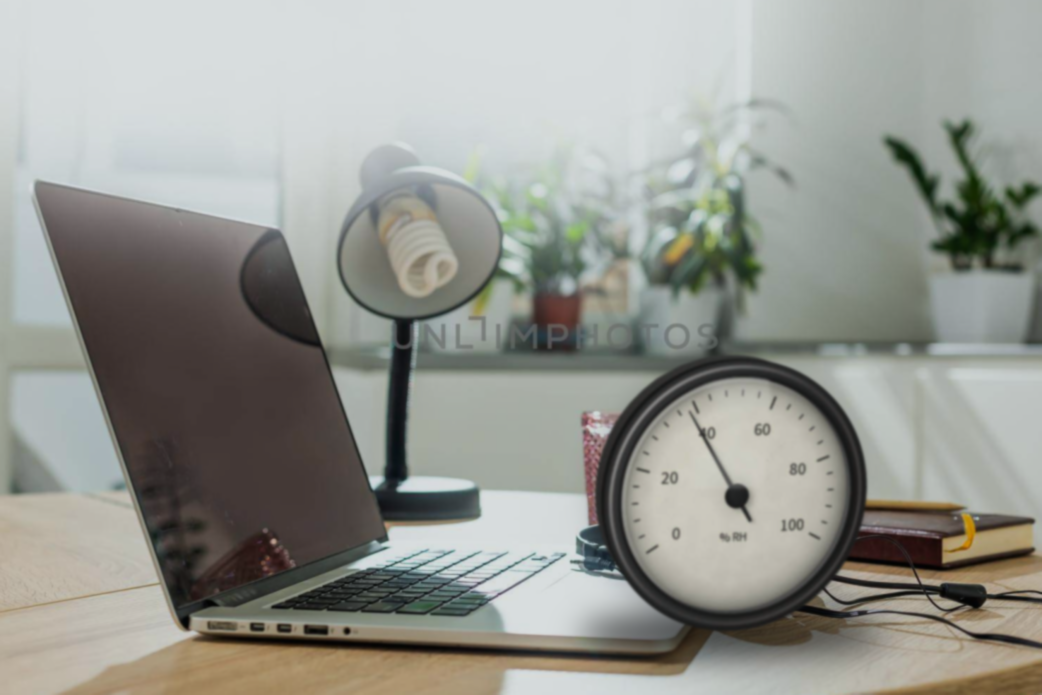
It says 38 %
